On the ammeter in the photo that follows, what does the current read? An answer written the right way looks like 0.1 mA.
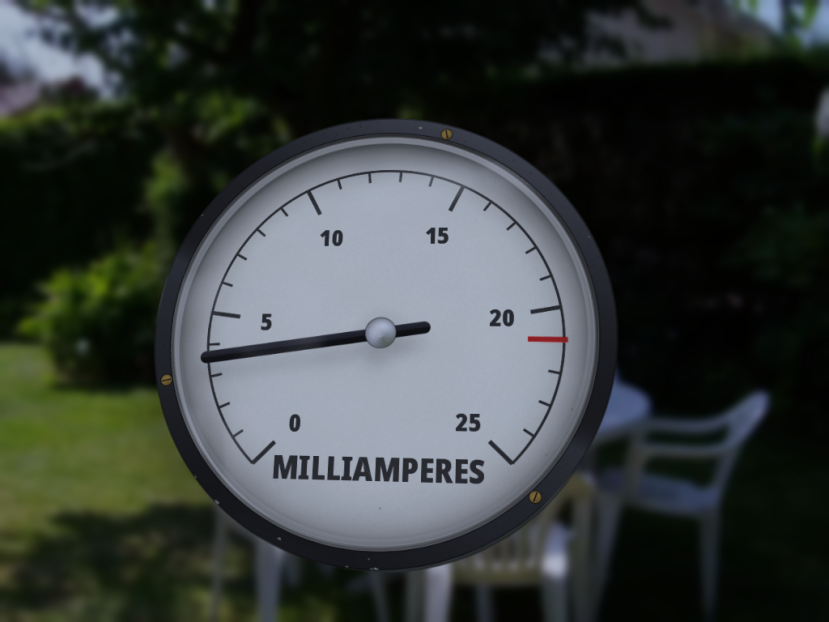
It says 3.5 mA
